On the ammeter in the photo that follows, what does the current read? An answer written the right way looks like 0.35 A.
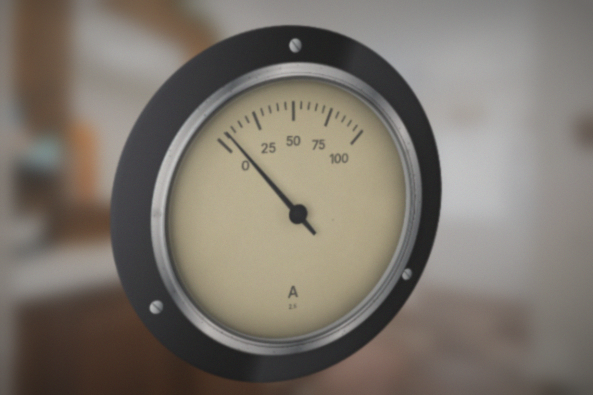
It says 5 A
